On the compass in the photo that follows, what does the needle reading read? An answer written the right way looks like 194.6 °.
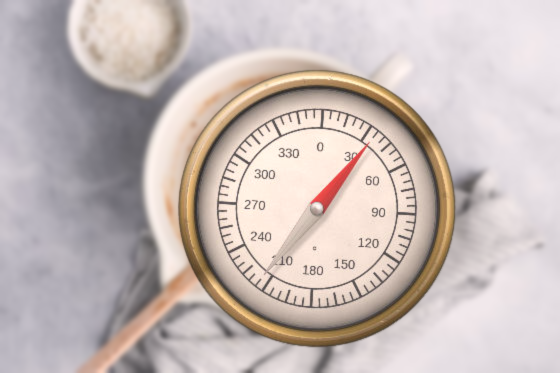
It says 35 °
